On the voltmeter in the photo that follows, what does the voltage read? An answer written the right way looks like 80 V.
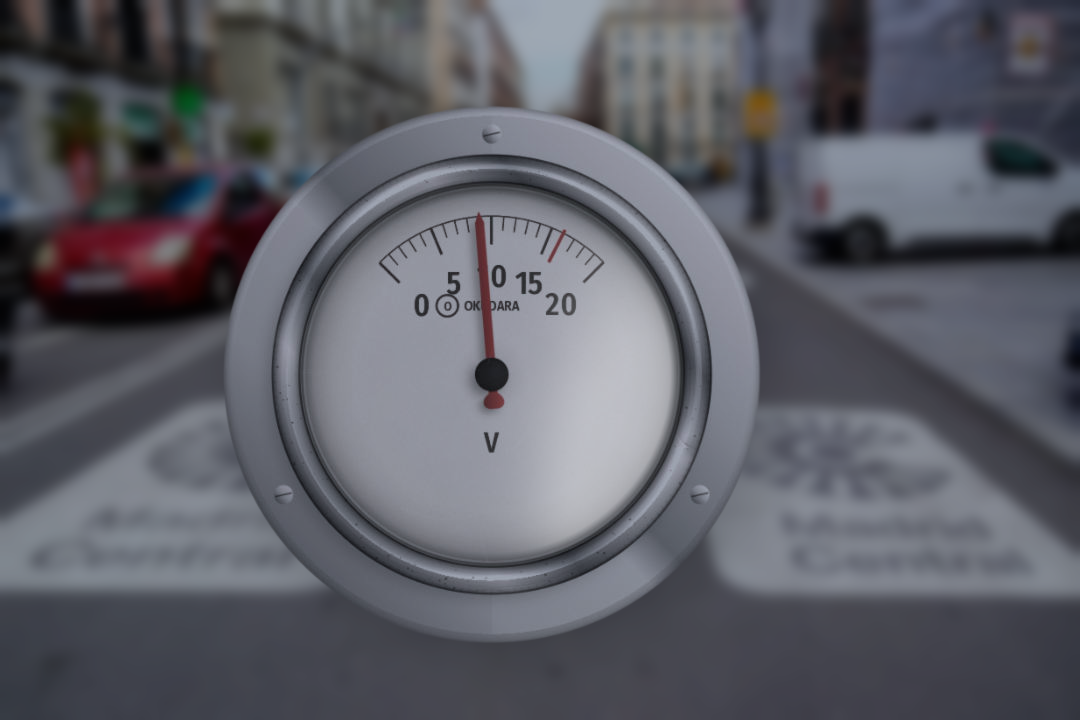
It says 9 V
